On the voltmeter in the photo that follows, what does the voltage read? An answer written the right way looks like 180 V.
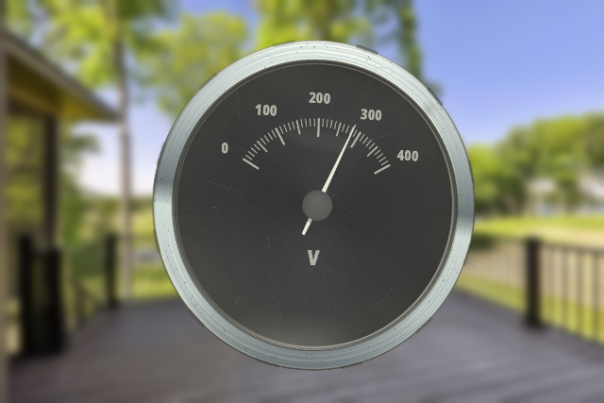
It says 280 V
